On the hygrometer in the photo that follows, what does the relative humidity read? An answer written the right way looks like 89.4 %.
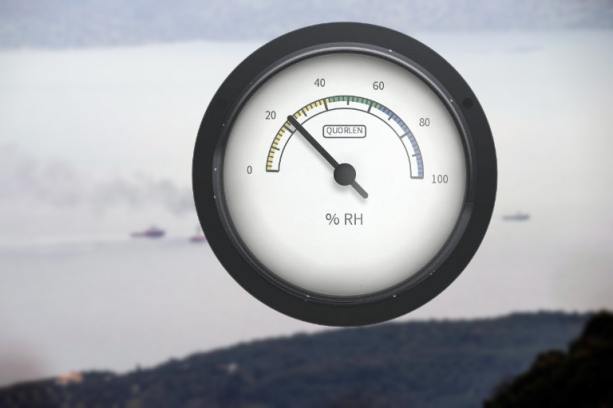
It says 24 %
